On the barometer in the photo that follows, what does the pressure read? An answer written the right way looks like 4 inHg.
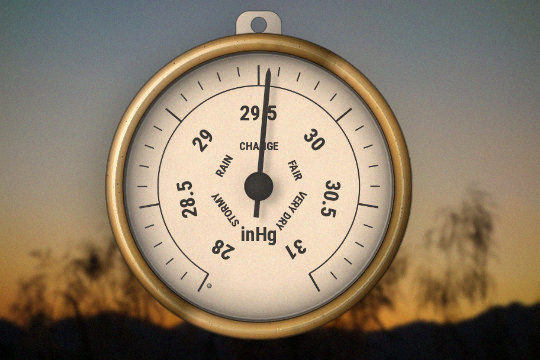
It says 29.55 inHg
